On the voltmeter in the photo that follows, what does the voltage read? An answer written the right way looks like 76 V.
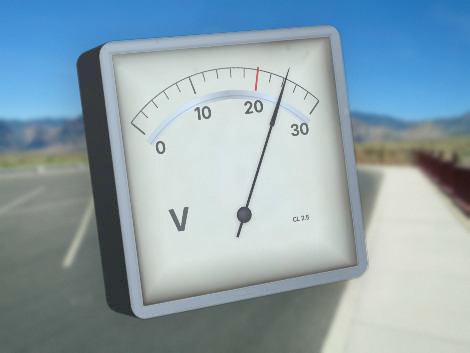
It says 24 V
